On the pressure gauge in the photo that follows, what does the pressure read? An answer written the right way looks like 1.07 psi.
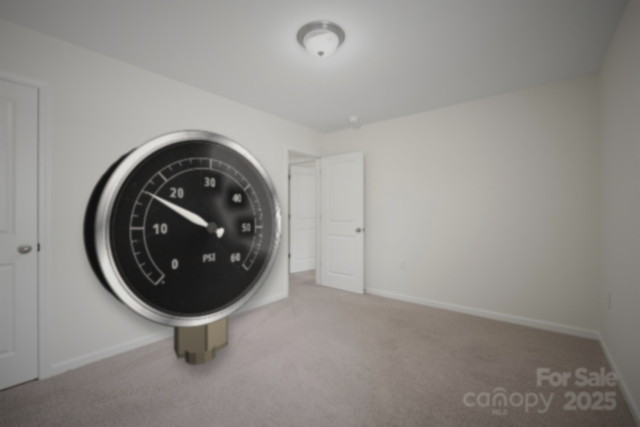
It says 16 psi
